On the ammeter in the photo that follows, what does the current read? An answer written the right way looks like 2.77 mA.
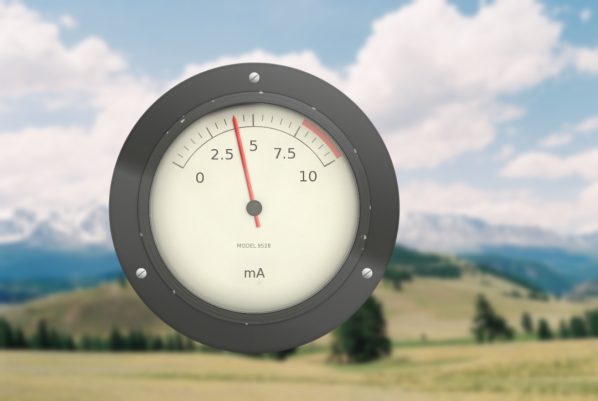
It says 4 mA
